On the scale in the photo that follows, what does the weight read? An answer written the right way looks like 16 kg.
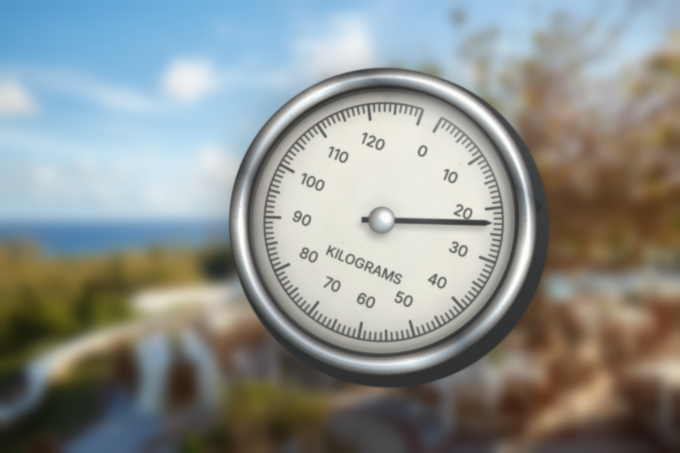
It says 23 kg
